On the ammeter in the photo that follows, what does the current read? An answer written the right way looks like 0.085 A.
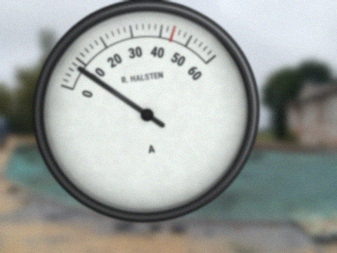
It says 8 A
